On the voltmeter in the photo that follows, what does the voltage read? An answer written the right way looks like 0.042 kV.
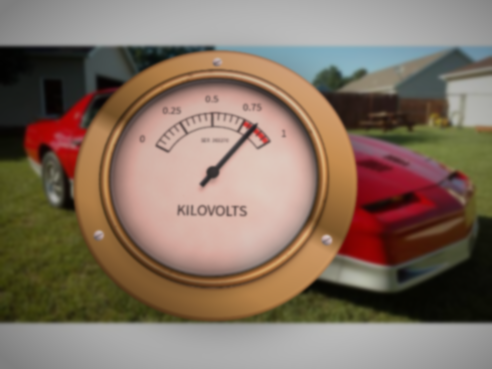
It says 0.85 kV
